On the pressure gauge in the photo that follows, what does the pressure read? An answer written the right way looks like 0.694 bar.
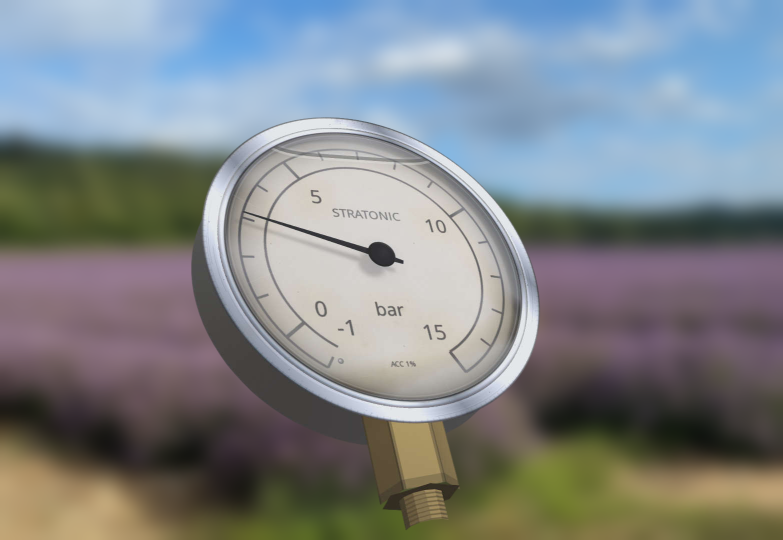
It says 3 bar
